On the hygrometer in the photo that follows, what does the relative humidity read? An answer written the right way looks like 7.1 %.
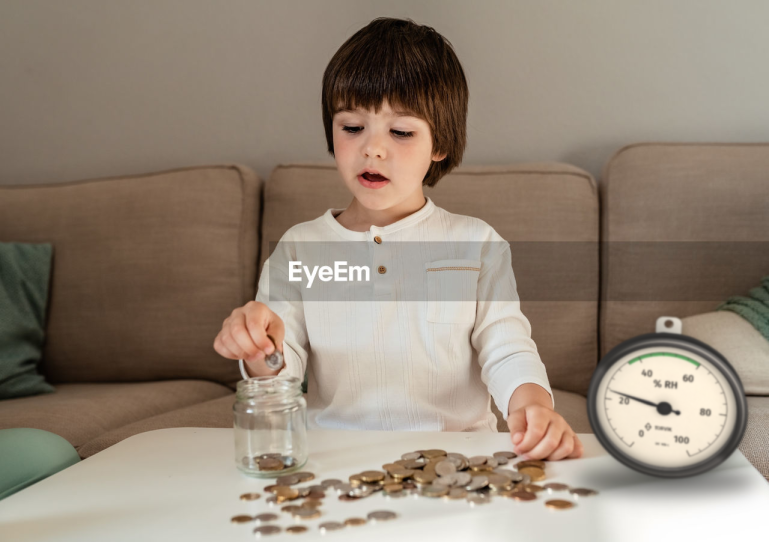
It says 24 %
